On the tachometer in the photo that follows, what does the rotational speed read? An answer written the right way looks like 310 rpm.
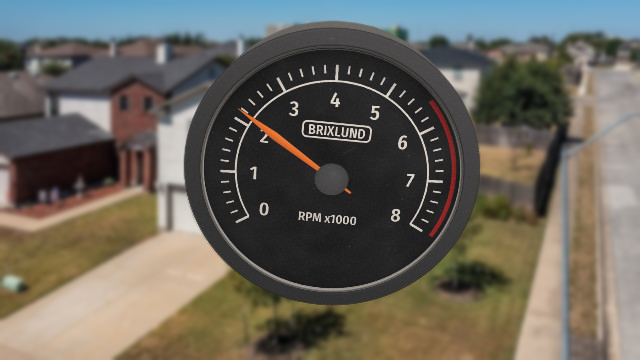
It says 2200 rpm
